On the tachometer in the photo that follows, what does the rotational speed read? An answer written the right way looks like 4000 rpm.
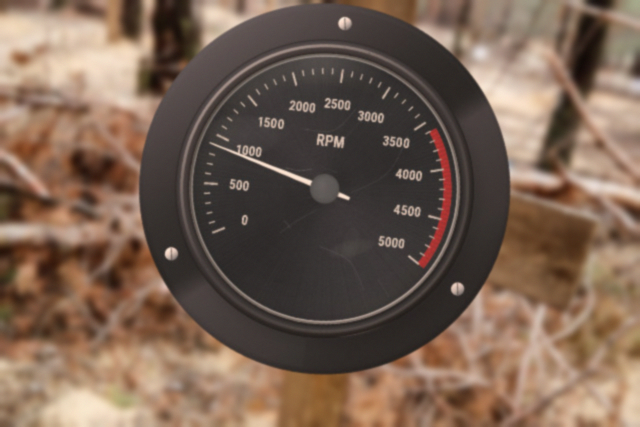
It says 900 rpm
